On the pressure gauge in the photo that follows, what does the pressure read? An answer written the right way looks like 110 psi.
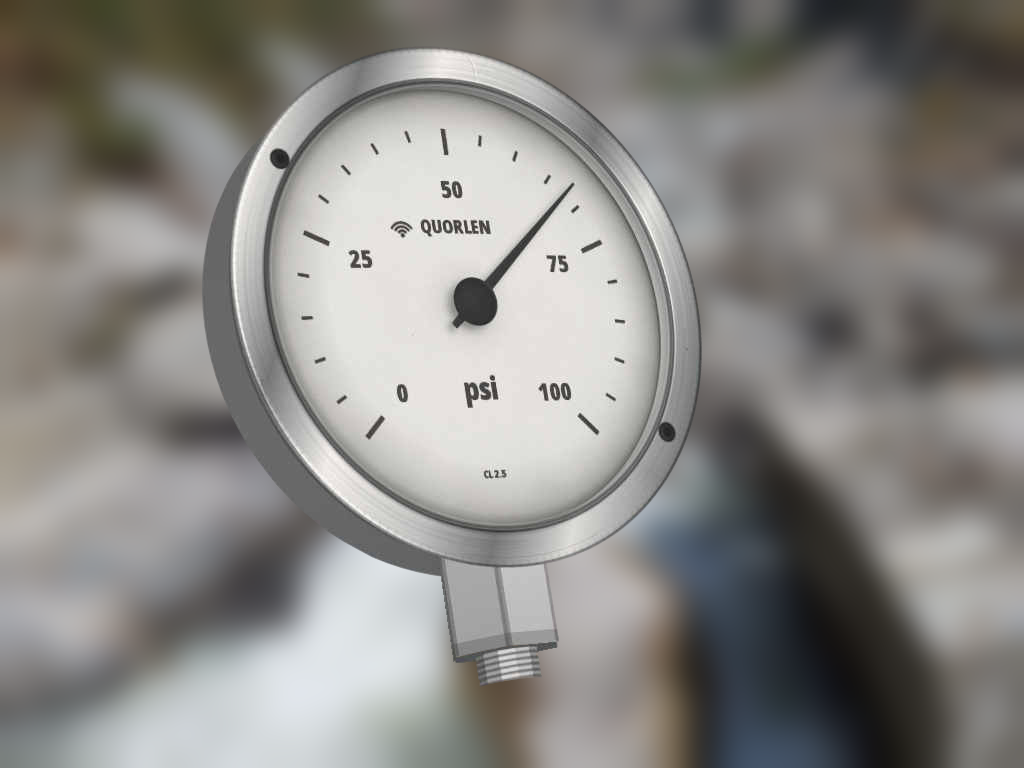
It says 67.5 psi
